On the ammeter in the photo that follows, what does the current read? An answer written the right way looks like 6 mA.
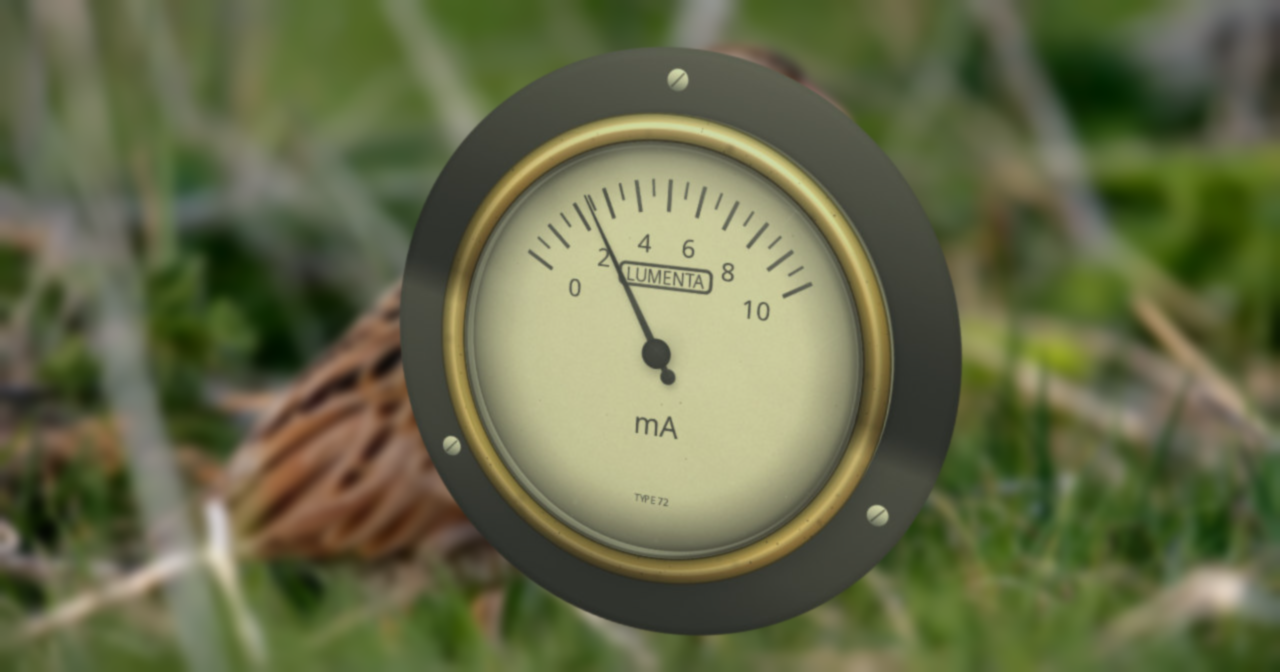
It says 2.5 mA
